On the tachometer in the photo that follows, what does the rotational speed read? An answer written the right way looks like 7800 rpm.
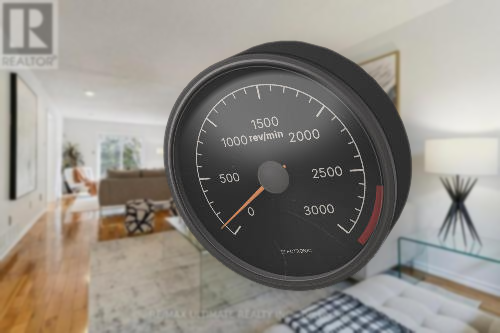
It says 100 rpm
